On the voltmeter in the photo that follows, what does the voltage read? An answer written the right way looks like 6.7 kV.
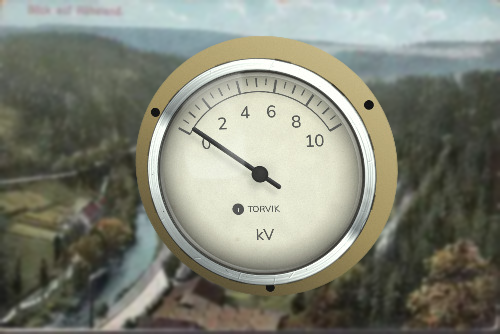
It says 0.5 kV
